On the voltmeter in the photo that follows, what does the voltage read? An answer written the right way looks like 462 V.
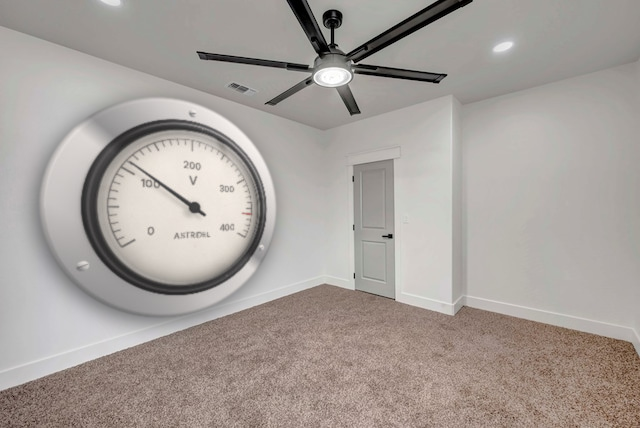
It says 110 V
